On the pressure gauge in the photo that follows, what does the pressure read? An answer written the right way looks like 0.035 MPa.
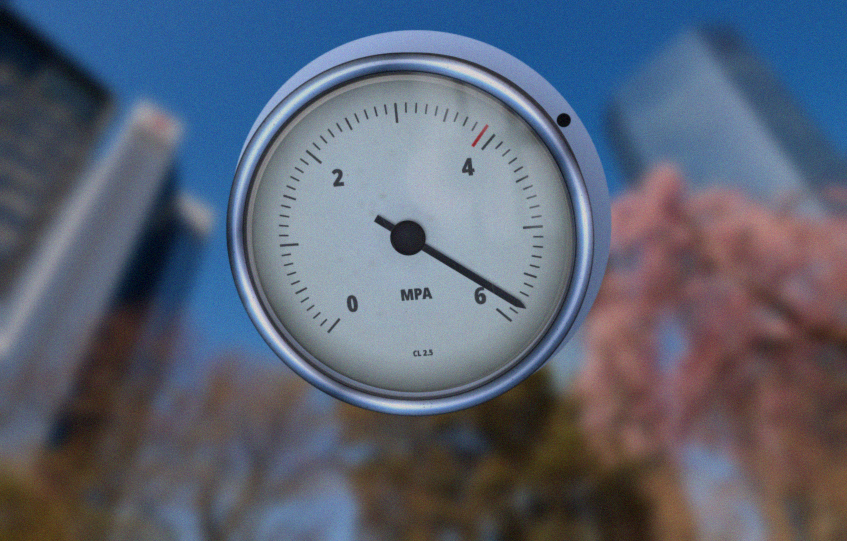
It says 5.8 MPa
